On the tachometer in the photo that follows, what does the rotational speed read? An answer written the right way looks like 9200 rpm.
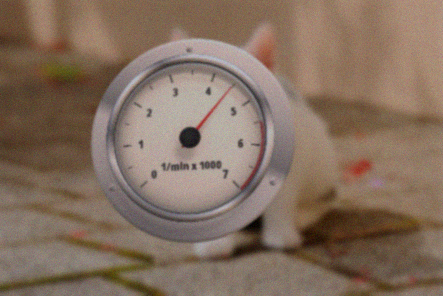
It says 4500 rpm
